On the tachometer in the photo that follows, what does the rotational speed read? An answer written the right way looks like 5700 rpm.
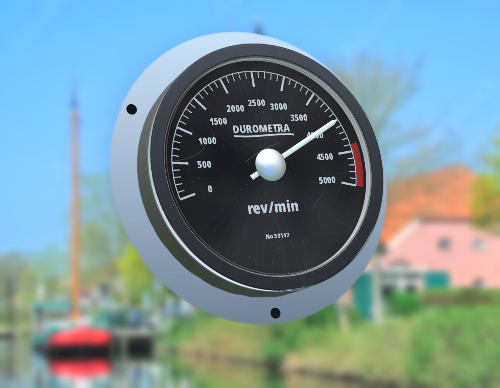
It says 4000 rpm
